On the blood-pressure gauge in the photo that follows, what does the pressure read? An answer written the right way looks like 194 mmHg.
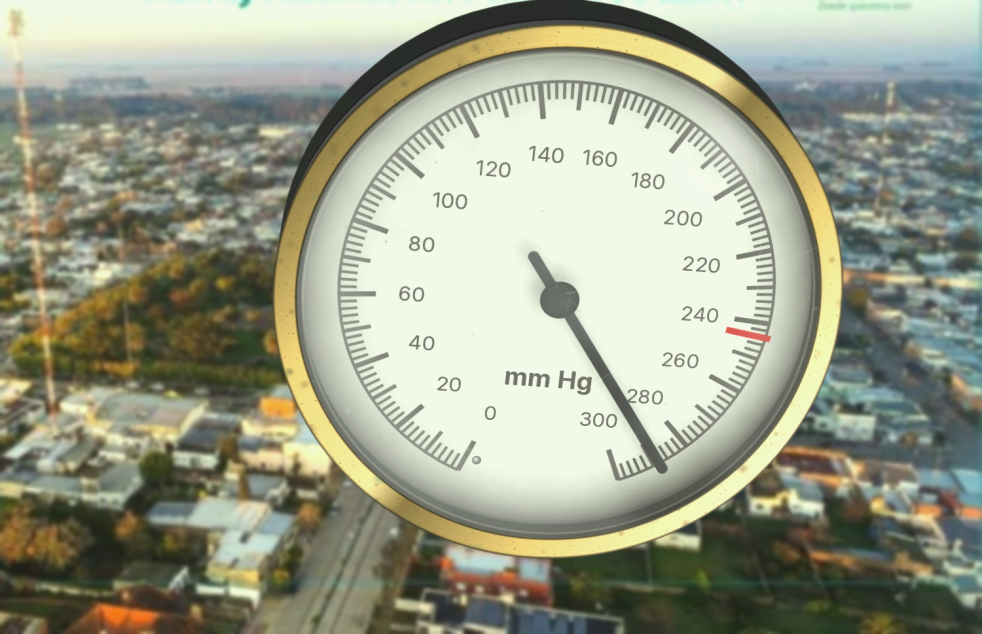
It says 288 mmHg
